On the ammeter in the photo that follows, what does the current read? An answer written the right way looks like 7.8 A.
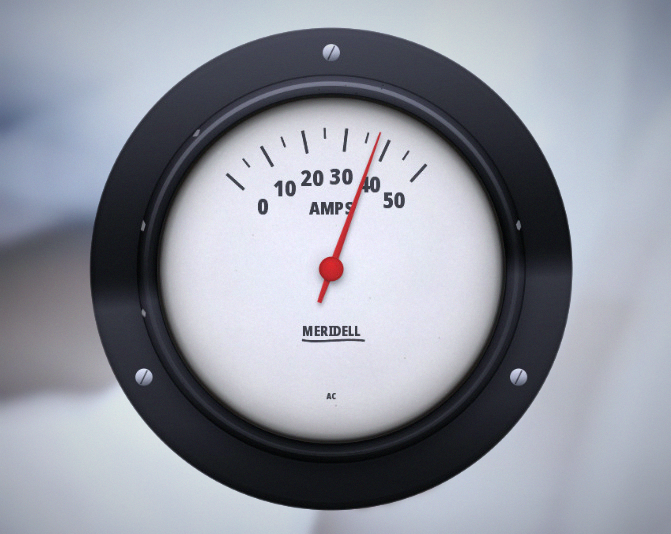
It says 37.5 A
